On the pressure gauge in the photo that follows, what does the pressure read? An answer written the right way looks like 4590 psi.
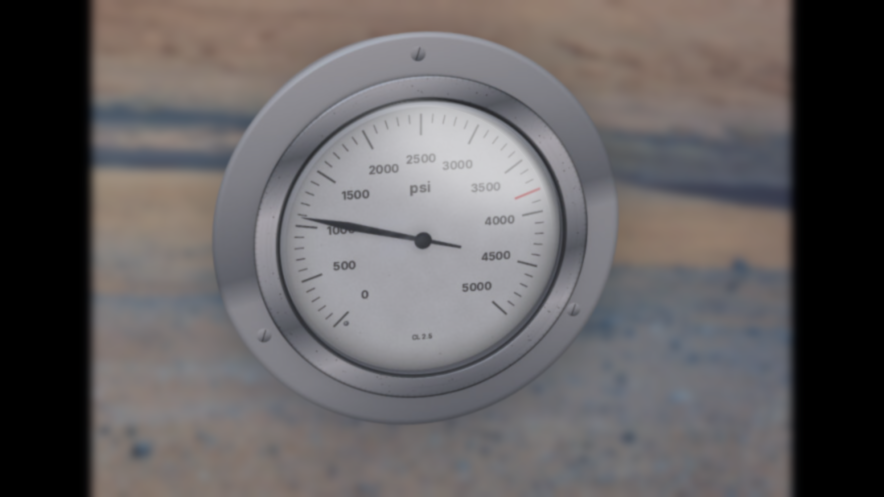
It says 1100 psi
